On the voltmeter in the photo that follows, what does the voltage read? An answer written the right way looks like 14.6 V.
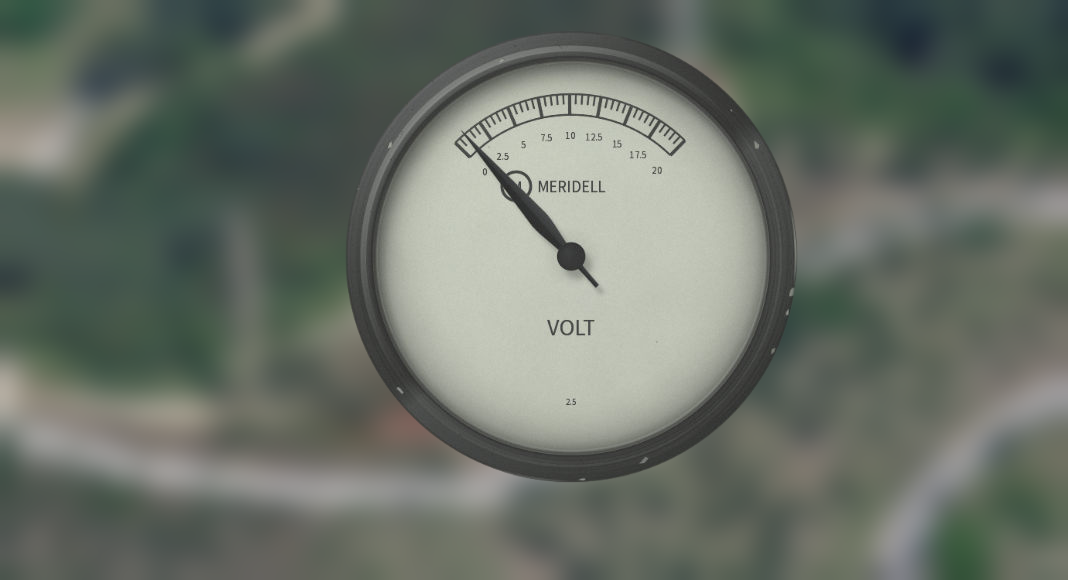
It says 1 V
